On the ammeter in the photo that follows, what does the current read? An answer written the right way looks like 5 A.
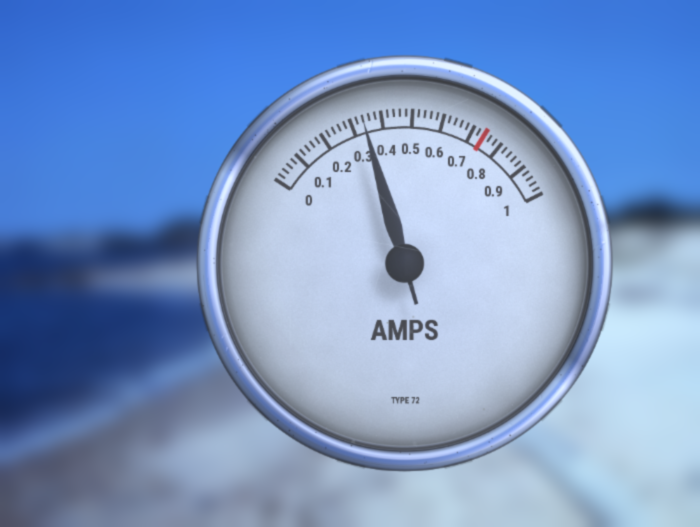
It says 0.34 A
